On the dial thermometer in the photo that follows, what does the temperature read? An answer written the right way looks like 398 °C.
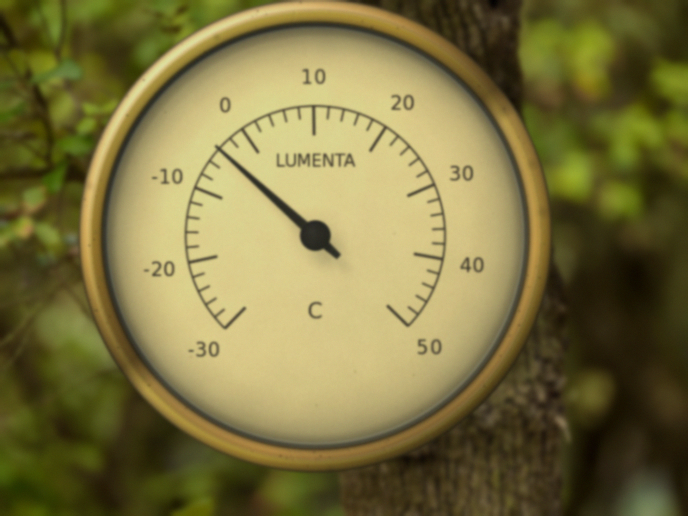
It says -4 °C
